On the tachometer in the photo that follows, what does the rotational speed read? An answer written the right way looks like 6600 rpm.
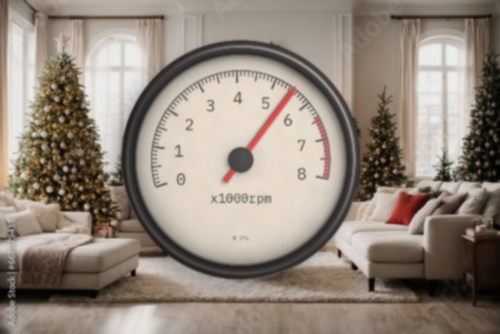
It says 5500 rpm
